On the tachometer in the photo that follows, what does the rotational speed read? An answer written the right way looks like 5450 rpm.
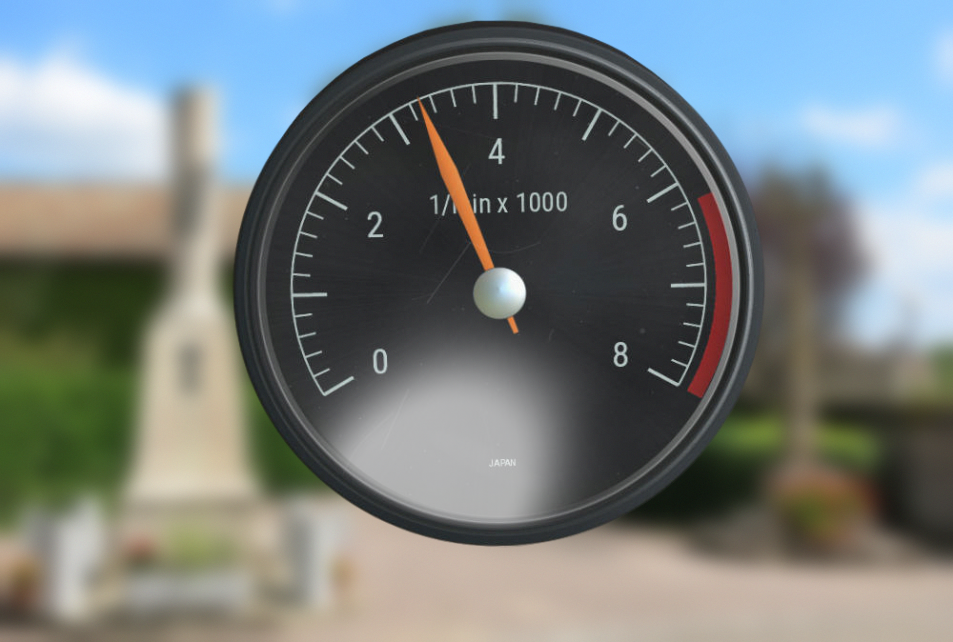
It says 3300 rpm
